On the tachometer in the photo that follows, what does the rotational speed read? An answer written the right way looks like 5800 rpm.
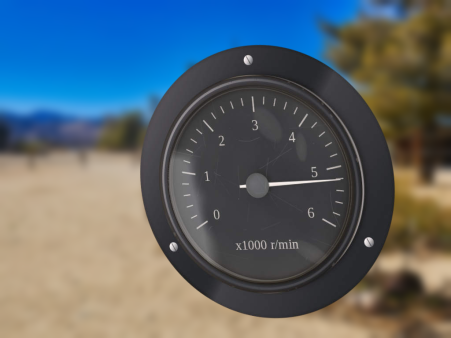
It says 5200 rpm
